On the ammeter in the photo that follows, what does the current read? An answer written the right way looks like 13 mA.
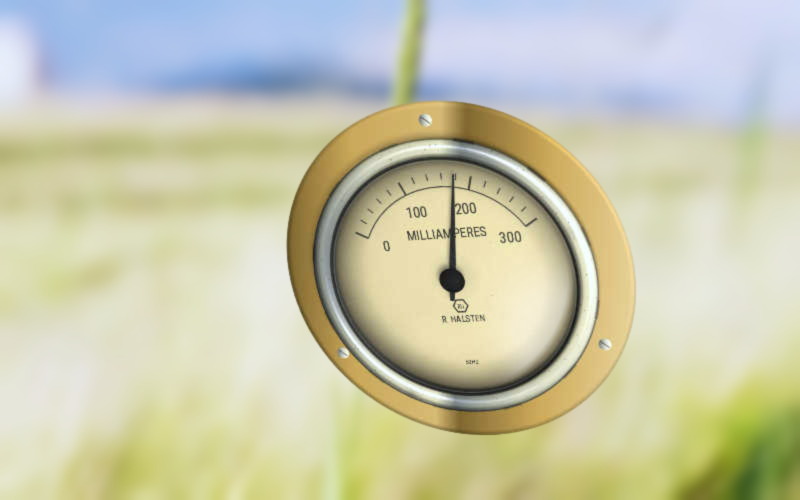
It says 180 mA
